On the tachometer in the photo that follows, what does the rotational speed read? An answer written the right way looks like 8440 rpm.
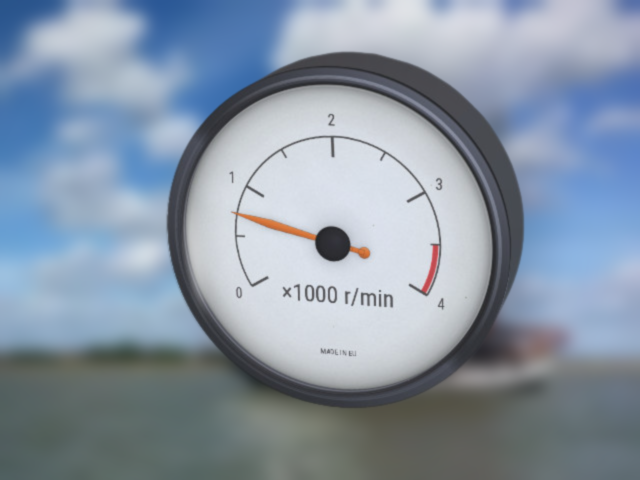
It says 750 rpm
